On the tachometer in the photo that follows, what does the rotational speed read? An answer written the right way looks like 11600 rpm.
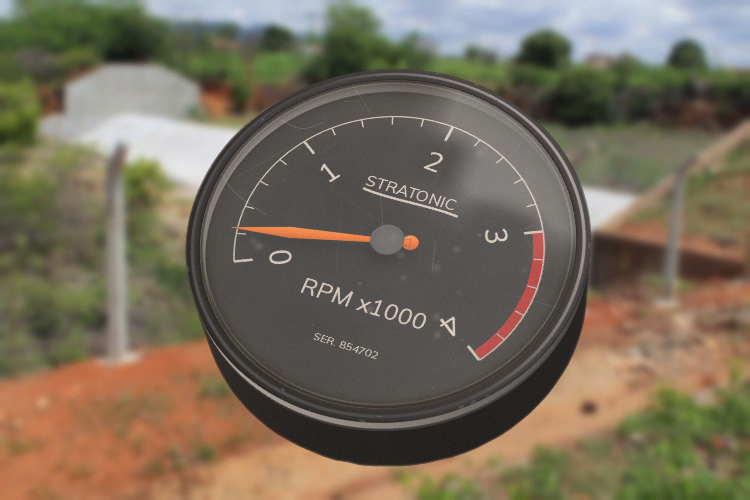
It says 200 rpm
